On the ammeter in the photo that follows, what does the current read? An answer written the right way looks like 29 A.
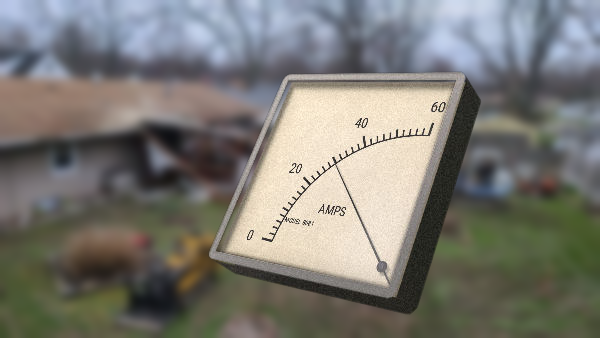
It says 30 A
